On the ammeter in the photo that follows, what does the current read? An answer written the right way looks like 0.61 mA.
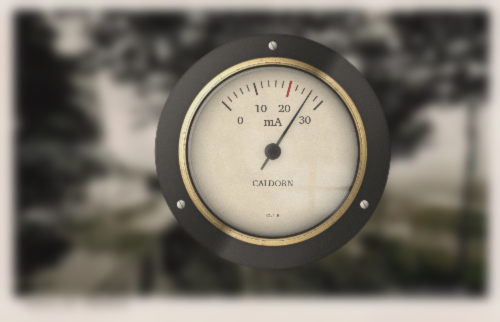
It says 26 mA
